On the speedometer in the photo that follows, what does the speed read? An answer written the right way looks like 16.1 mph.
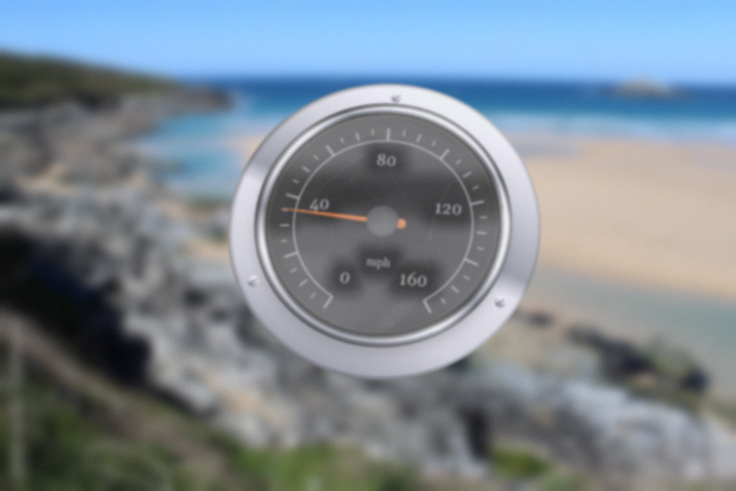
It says 35 mph
